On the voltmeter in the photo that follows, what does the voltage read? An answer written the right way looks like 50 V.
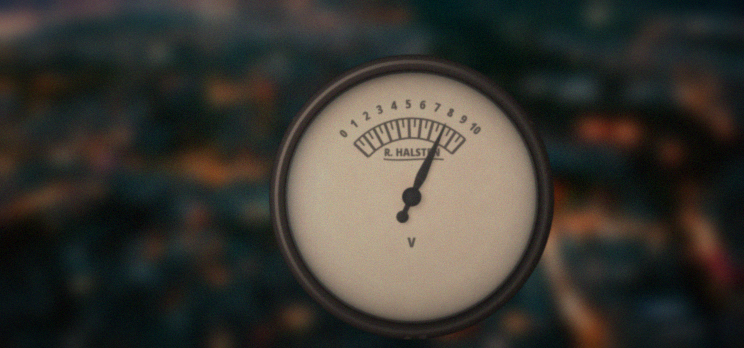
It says 8 V
